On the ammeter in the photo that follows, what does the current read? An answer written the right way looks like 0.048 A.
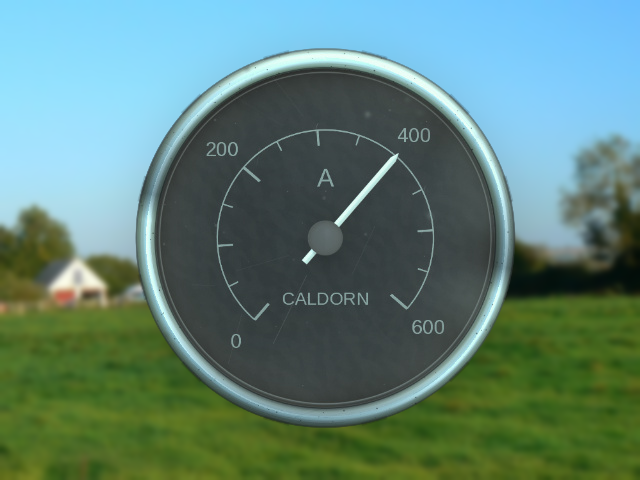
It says 400 A
